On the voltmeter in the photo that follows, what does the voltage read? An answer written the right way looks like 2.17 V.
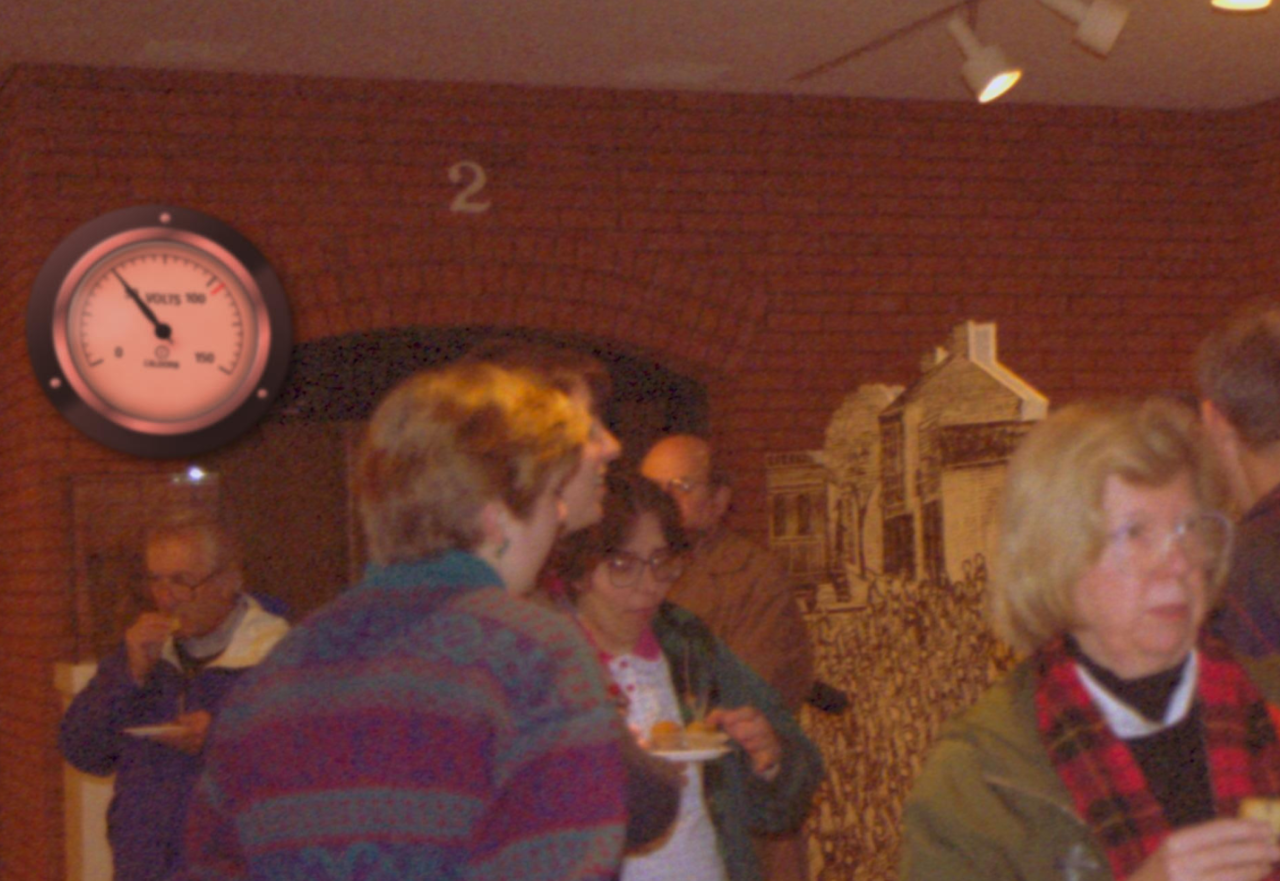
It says 50 V
